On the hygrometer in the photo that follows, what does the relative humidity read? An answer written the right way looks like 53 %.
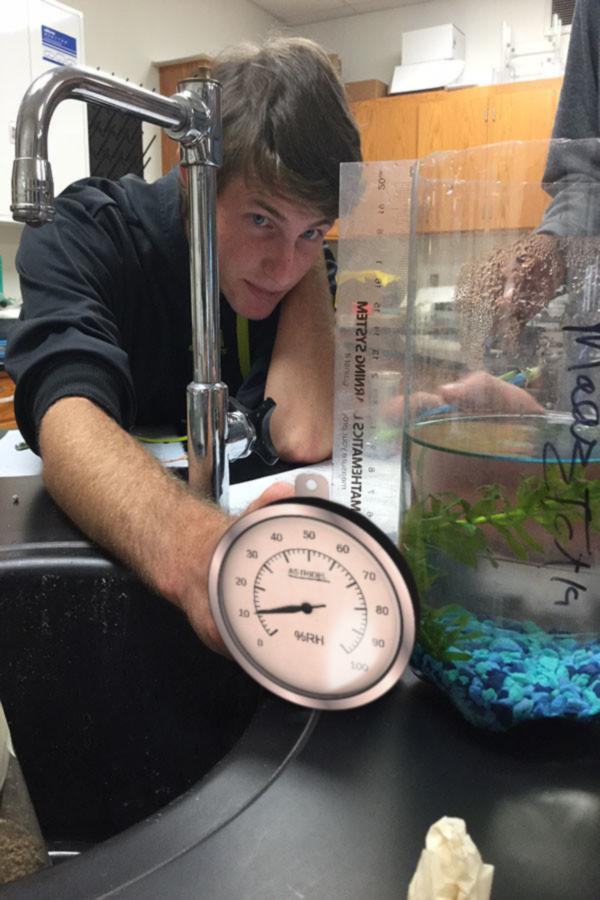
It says 10 %
